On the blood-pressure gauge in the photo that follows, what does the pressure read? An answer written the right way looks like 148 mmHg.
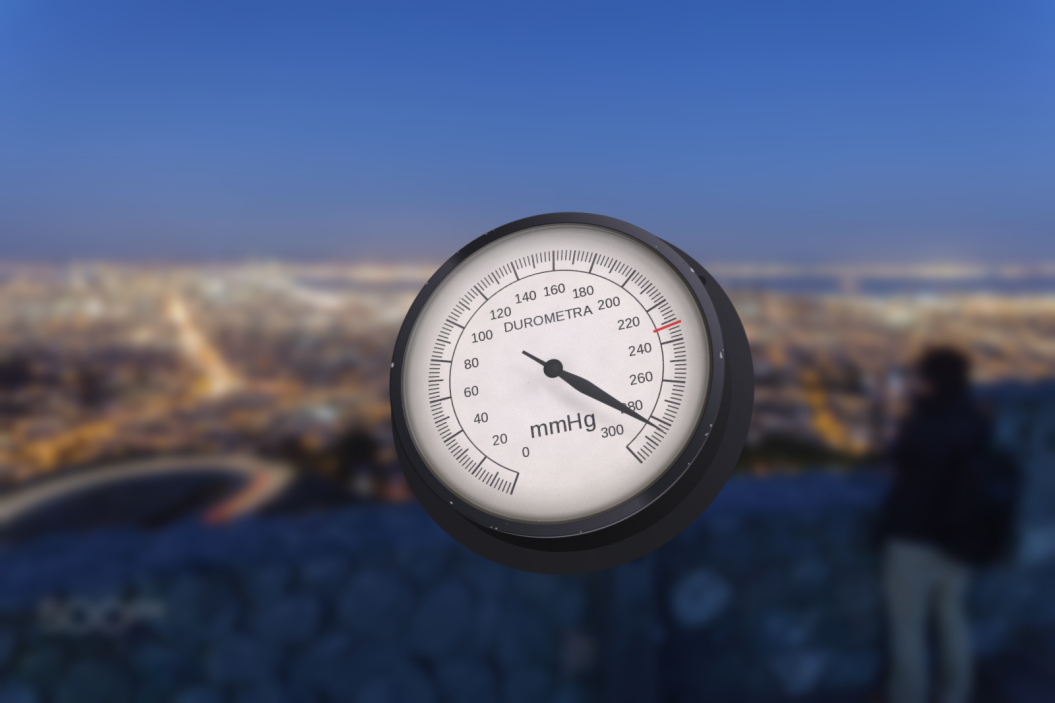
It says 284 mmHg
